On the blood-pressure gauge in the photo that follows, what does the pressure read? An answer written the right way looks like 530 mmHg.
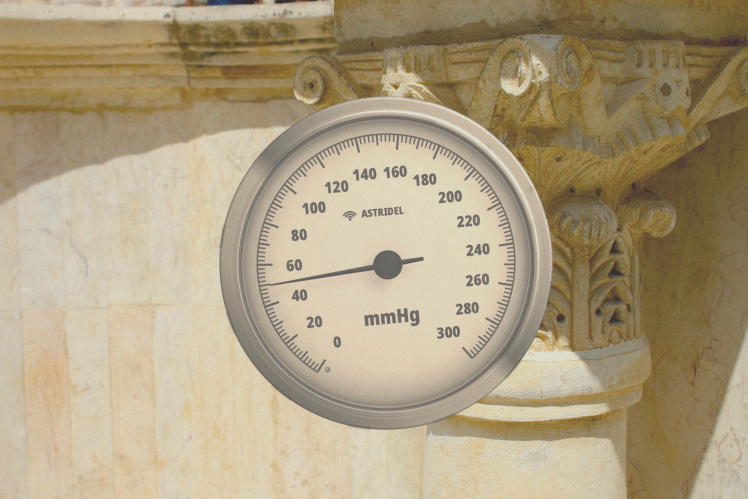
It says 50 mmHg
